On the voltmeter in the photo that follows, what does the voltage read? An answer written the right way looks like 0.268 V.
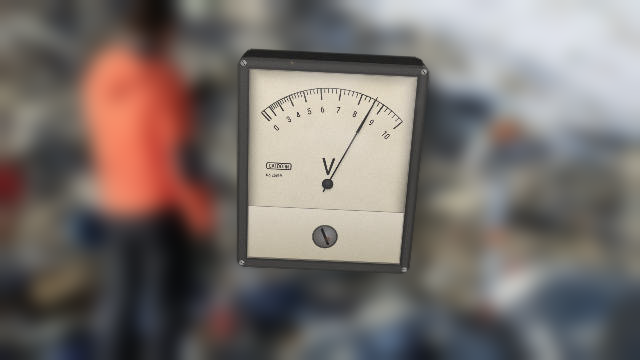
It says 8.6 V
